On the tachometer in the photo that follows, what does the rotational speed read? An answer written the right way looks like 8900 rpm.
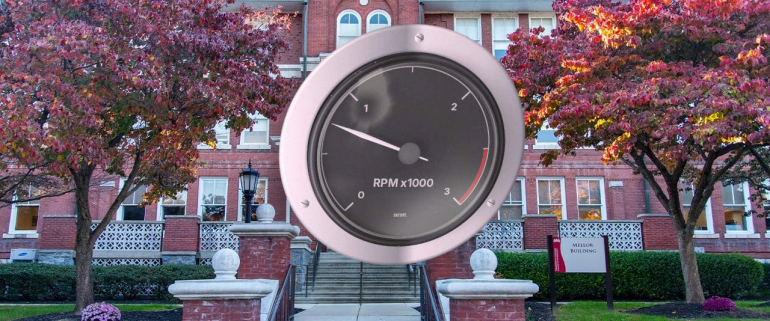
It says 750 rpm
